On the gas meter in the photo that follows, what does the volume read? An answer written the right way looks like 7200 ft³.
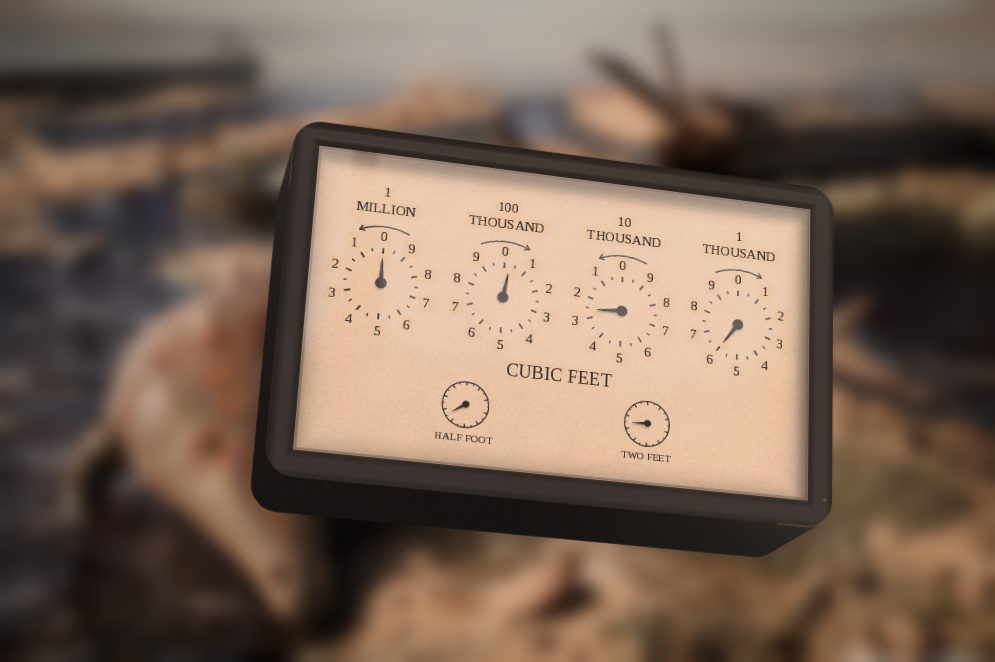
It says 2600 ft³
